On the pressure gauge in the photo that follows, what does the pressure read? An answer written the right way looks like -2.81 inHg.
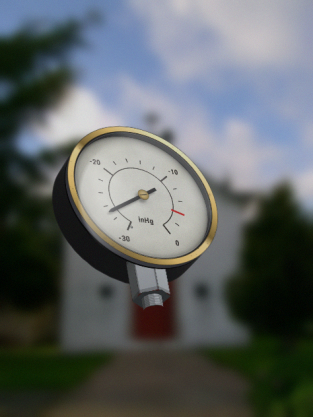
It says -27 inHg
